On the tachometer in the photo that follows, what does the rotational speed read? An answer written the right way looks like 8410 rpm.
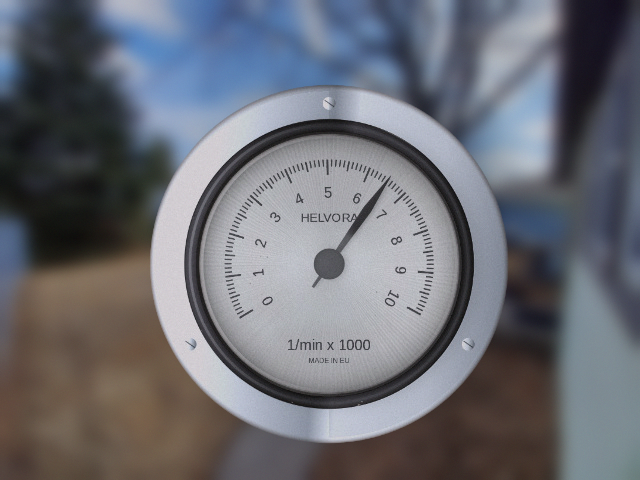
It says 6500 rpm
